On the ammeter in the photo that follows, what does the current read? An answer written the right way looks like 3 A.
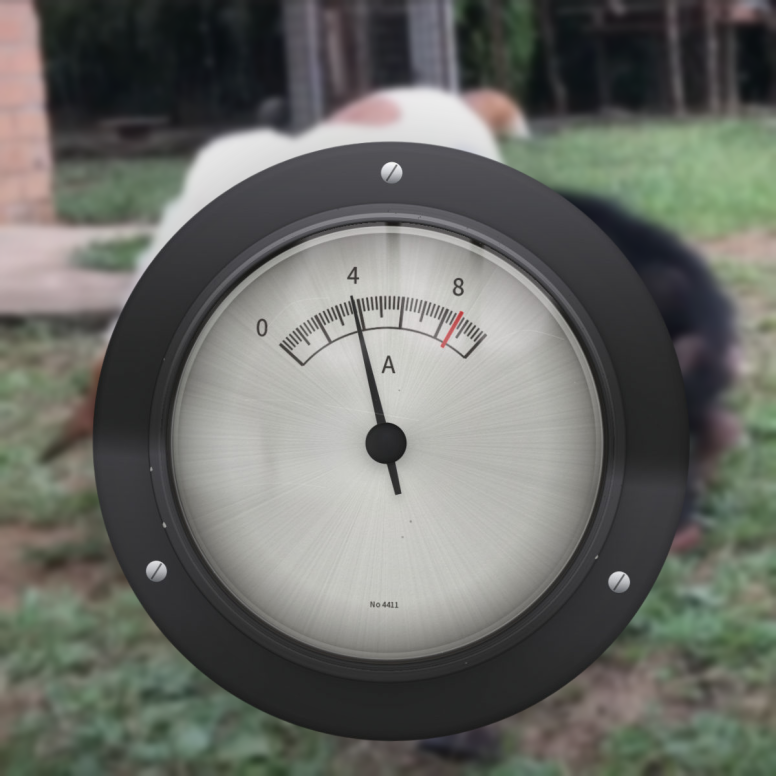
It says 3.8 A
